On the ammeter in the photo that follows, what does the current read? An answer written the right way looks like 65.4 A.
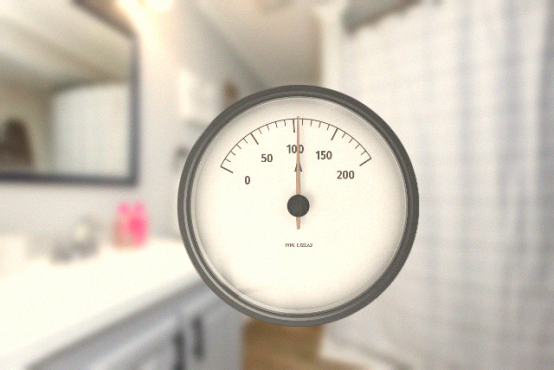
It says 105 A
